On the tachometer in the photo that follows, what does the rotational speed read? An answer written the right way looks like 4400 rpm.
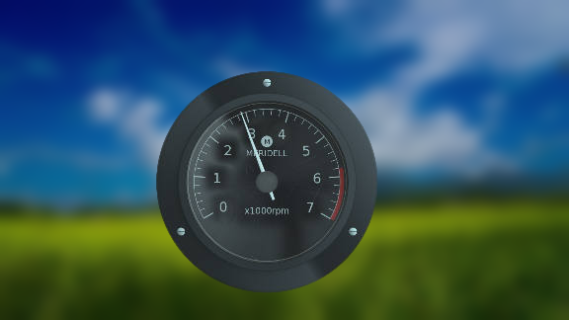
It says 2900 rpm
